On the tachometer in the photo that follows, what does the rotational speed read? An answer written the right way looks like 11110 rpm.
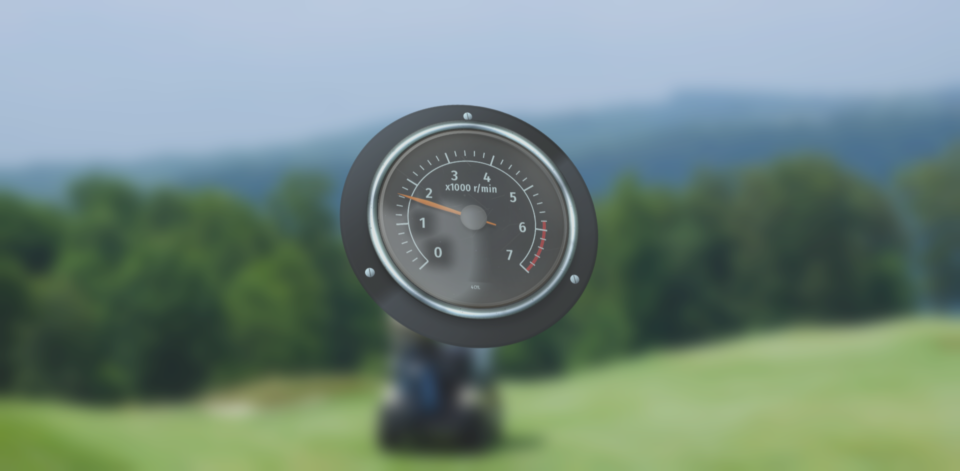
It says 1600 rpm
